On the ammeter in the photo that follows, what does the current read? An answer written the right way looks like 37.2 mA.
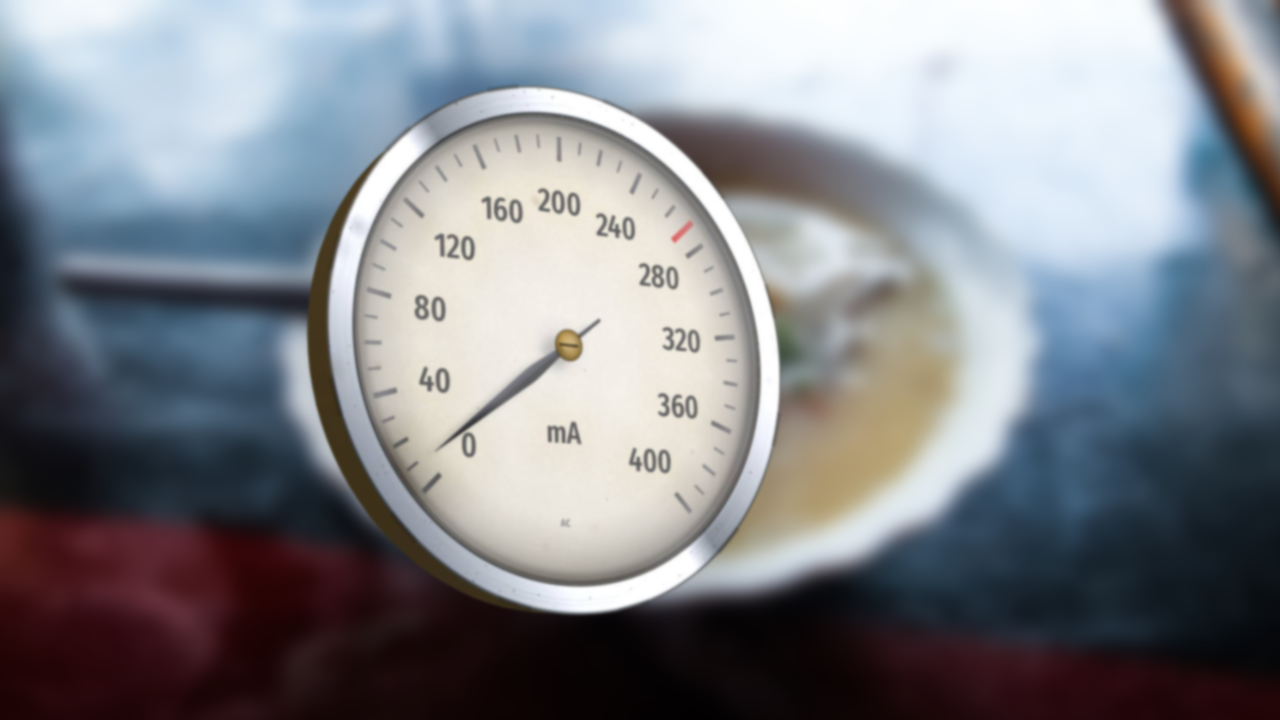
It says 10 mA
